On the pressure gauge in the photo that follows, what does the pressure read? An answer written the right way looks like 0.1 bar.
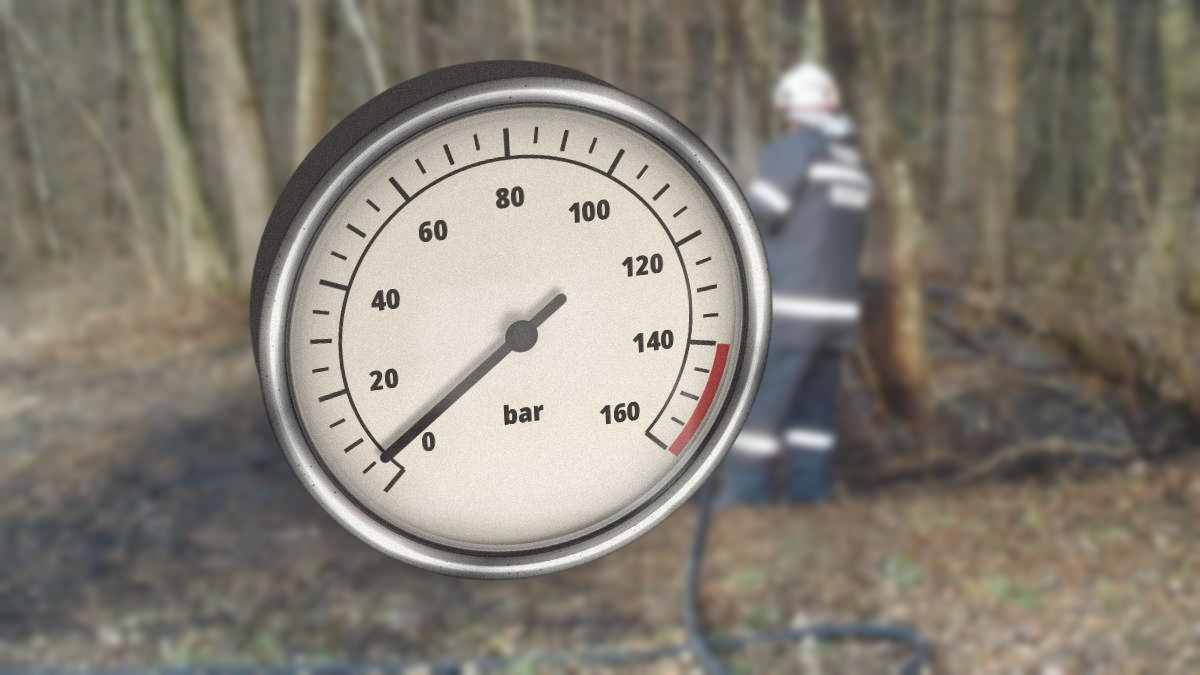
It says 5 bar
